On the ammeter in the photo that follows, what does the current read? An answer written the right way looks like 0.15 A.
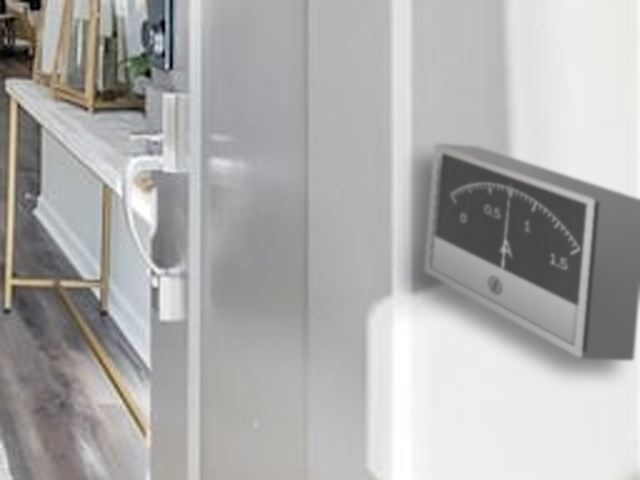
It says 0.75 A
